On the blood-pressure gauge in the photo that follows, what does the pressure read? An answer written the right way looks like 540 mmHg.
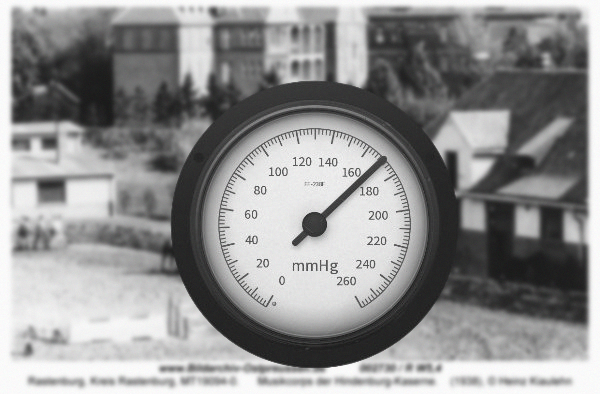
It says 170 mmHg
